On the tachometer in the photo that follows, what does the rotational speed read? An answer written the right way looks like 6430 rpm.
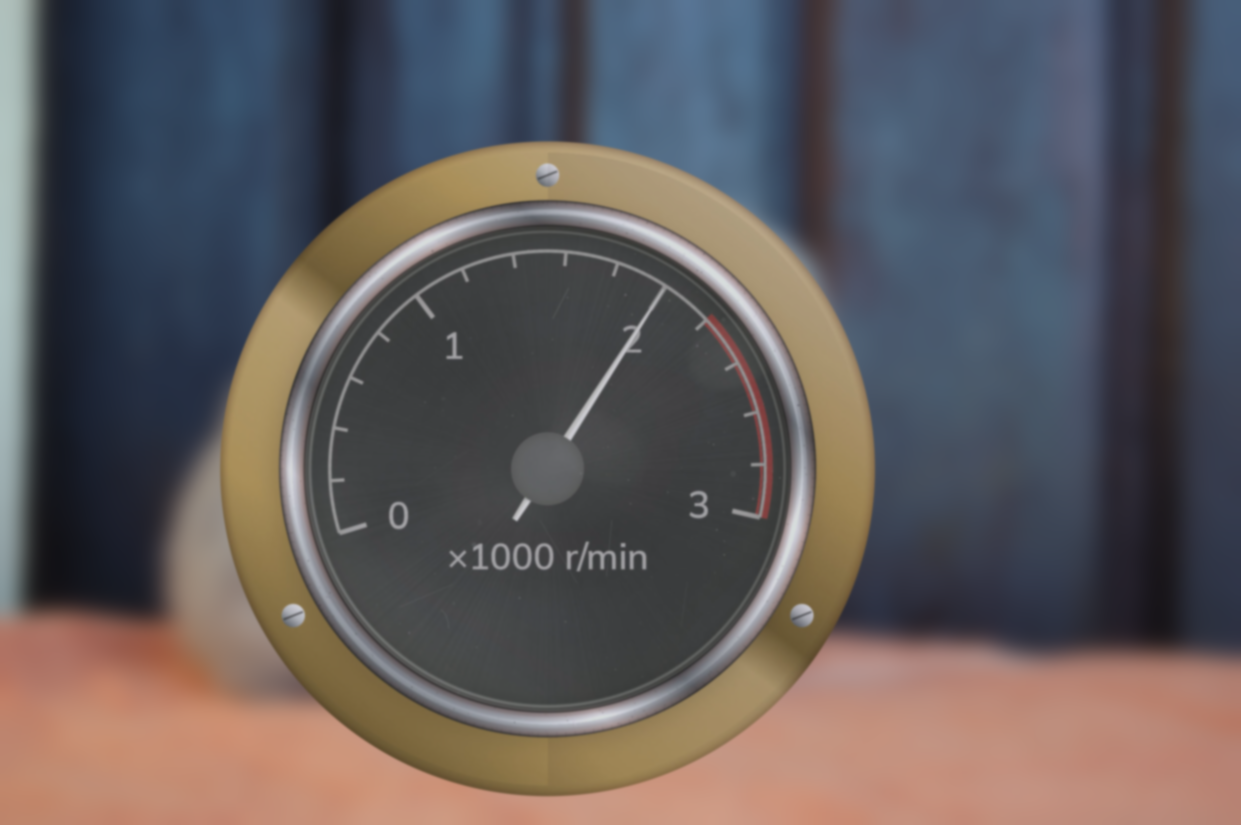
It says 2000 rpm
